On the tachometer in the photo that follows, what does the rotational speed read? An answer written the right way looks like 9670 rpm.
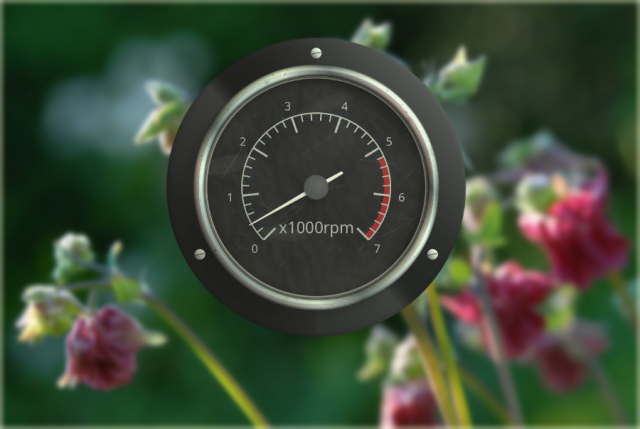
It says 400 rpm
